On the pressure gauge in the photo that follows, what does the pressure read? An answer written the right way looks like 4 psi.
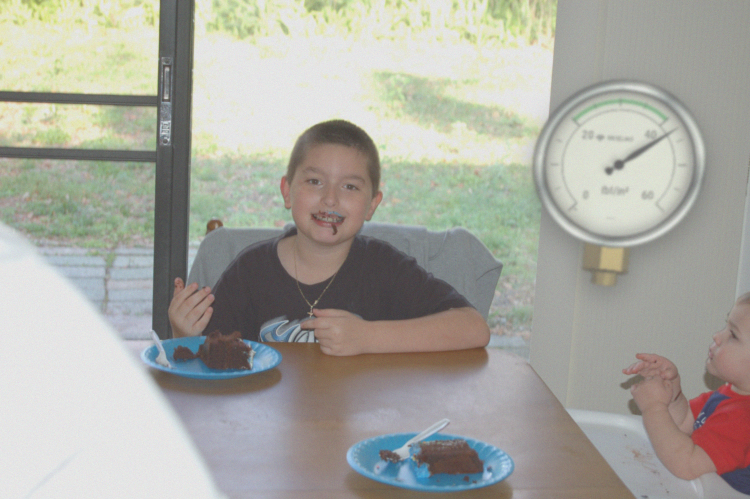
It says 42.5 psi
